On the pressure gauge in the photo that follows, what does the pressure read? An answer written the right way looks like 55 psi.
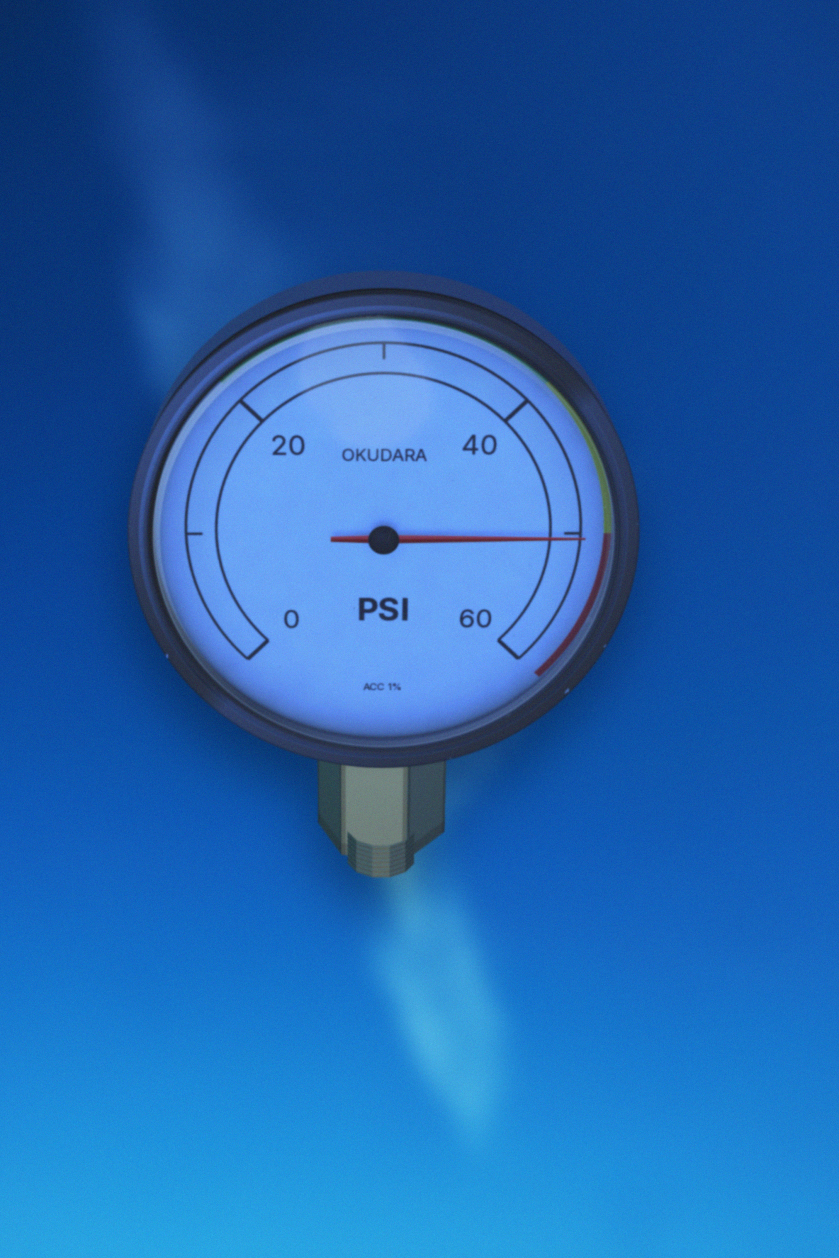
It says 50 psi
